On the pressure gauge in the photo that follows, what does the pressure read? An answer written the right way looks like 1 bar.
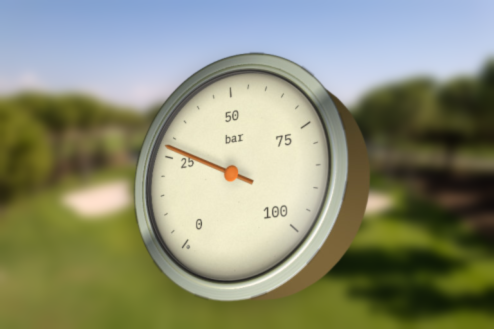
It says 27.5 bar
